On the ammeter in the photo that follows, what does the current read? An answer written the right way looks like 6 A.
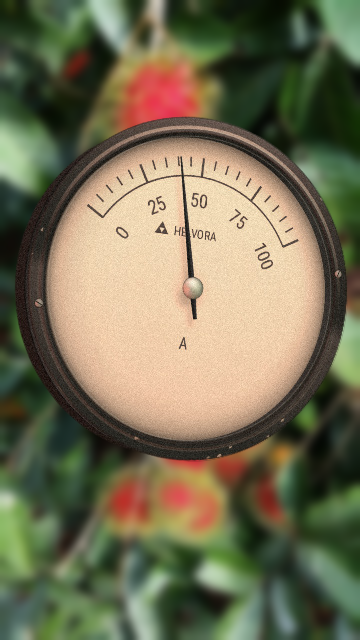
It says 40 A
